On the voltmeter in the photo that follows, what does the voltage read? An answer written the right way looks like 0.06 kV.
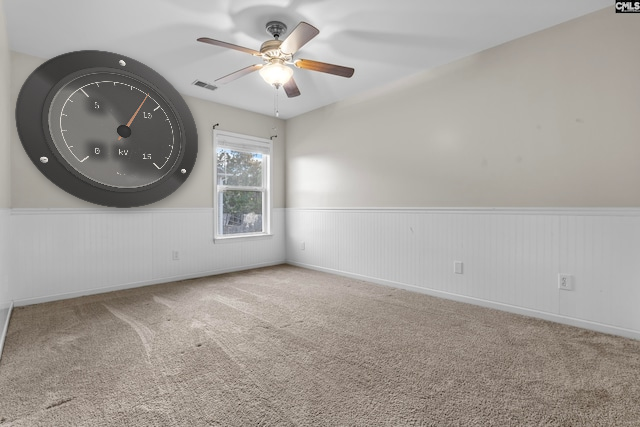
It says 9 kV
